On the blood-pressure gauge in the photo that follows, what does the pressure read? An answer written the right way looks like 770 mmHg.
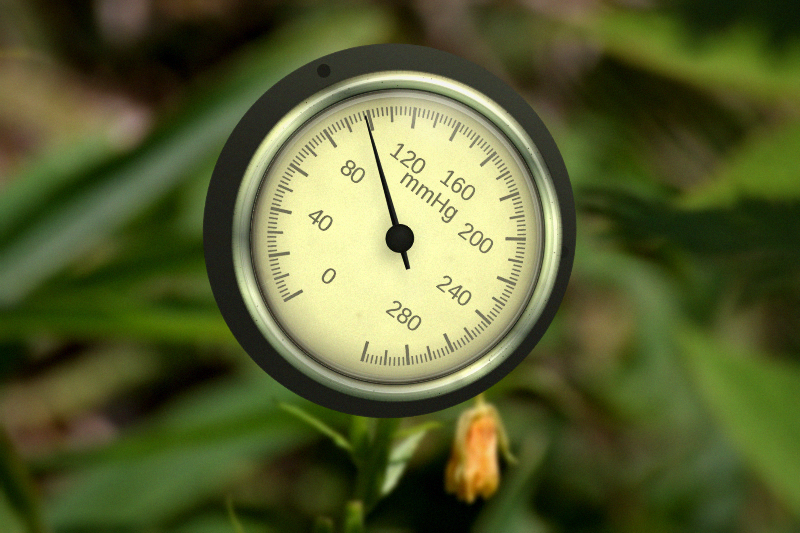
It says 98 mmHg
